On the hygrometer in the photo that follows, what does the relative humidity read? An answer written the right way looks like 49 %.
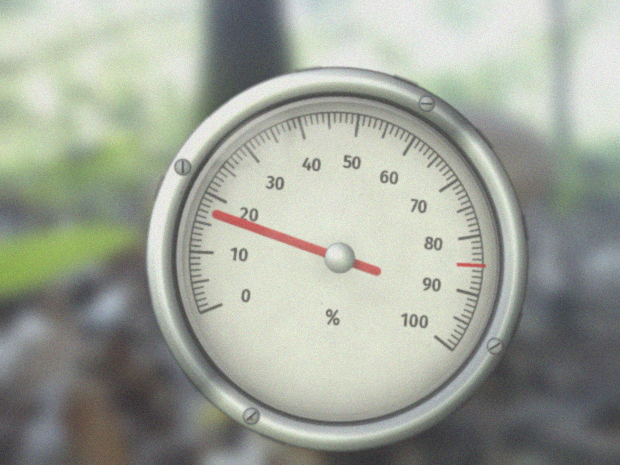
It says 17 %
